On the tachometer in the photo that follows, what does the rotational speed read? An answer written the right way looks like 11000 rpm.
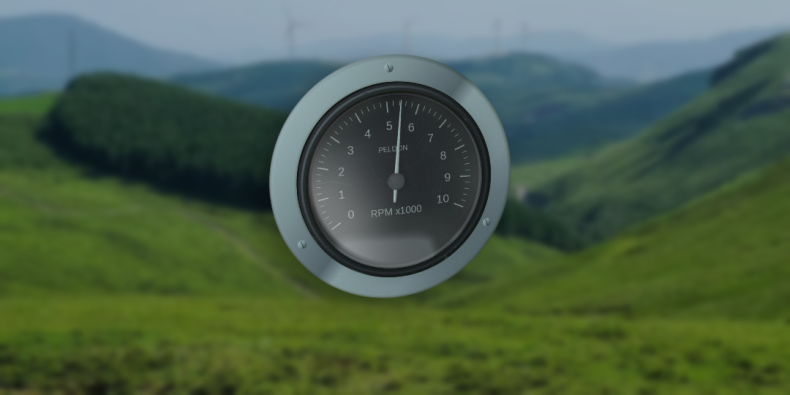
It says 5400 rpm
